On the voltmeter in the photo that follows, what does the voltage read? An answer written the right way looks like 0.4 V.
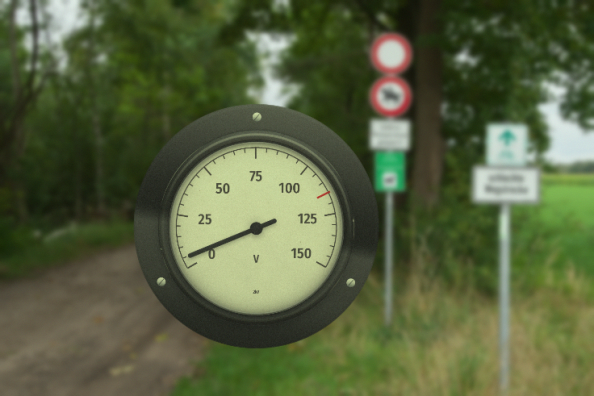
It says 5 V
